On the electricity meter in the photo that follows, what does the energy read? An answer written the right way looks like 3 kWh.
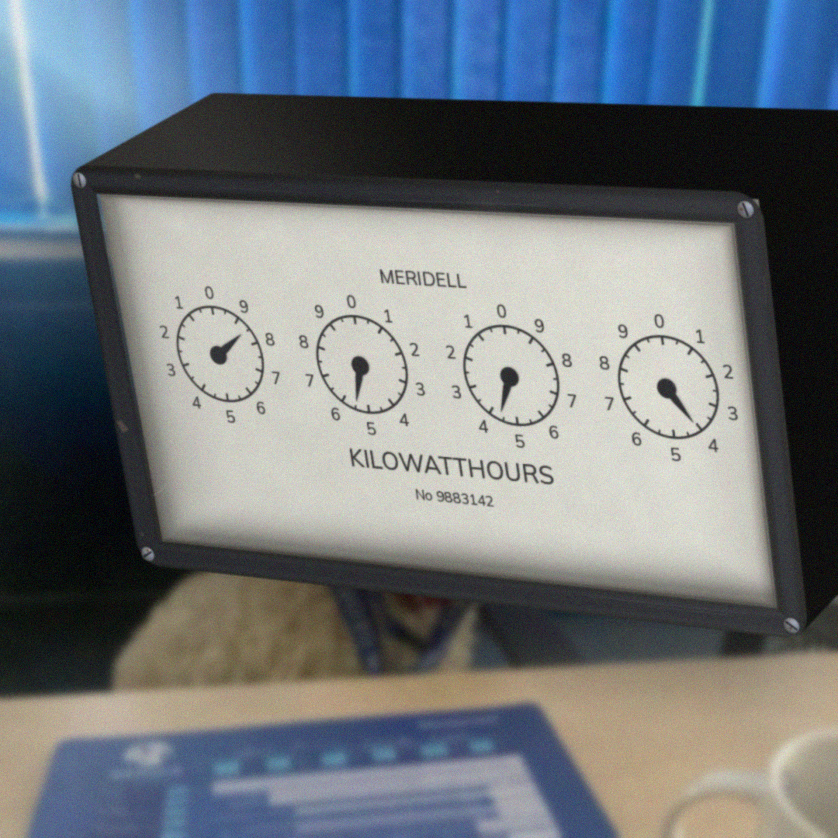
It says 8544 kWh
